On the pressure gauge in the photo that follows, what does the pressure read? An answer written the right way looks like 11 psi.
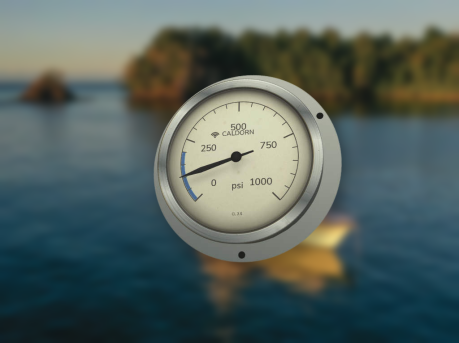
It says 100 psi
